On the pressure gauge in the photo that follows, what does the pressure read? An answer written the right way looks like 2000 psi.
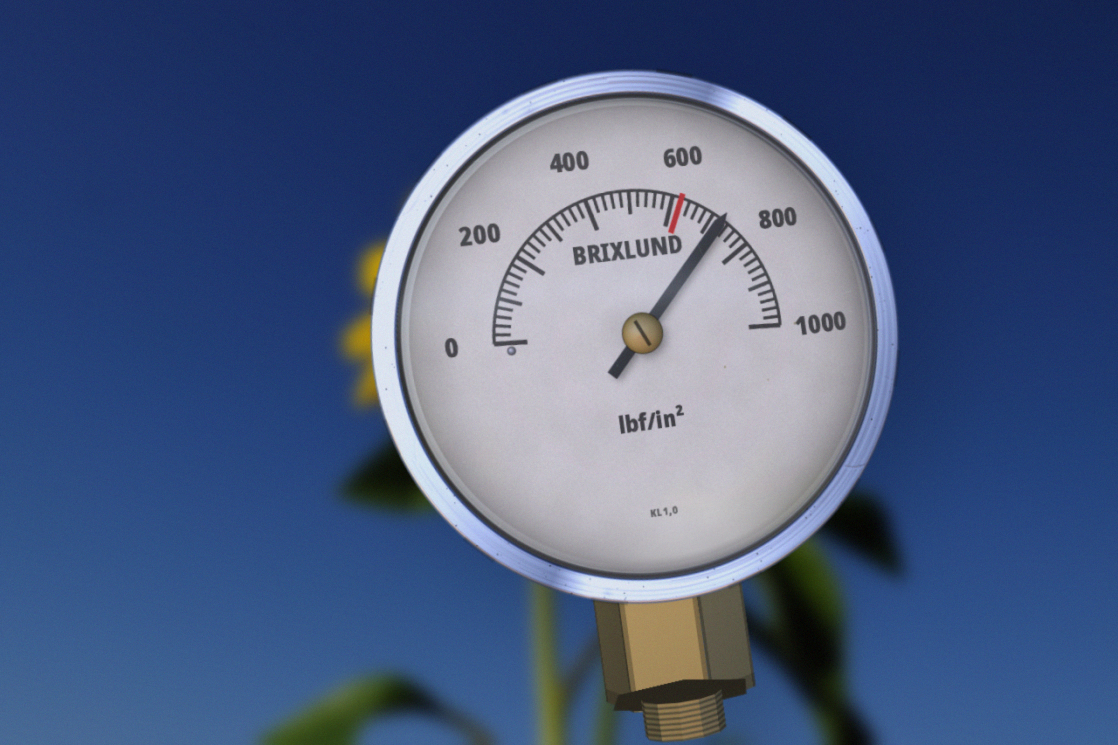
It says 720 psi
